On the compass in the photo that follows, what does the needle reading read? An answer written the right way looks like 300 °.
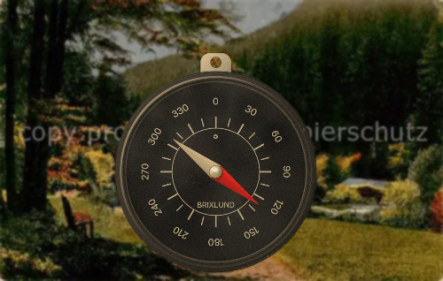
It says 127.5 °
